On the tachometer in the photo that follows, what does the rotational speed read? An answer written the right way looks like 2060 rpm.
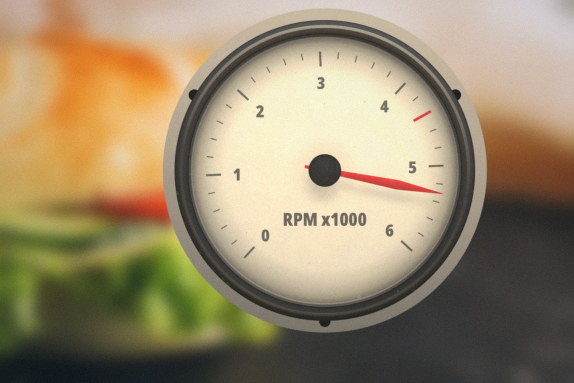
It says 5300 rpm
